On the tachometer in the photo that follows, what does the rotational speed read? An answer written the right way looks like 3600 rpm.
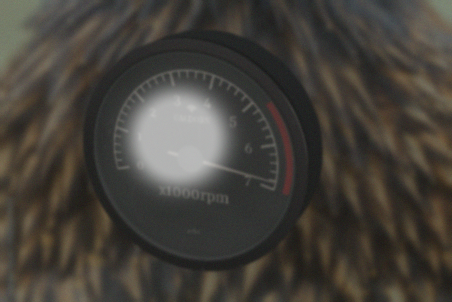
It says 6800 rpm
